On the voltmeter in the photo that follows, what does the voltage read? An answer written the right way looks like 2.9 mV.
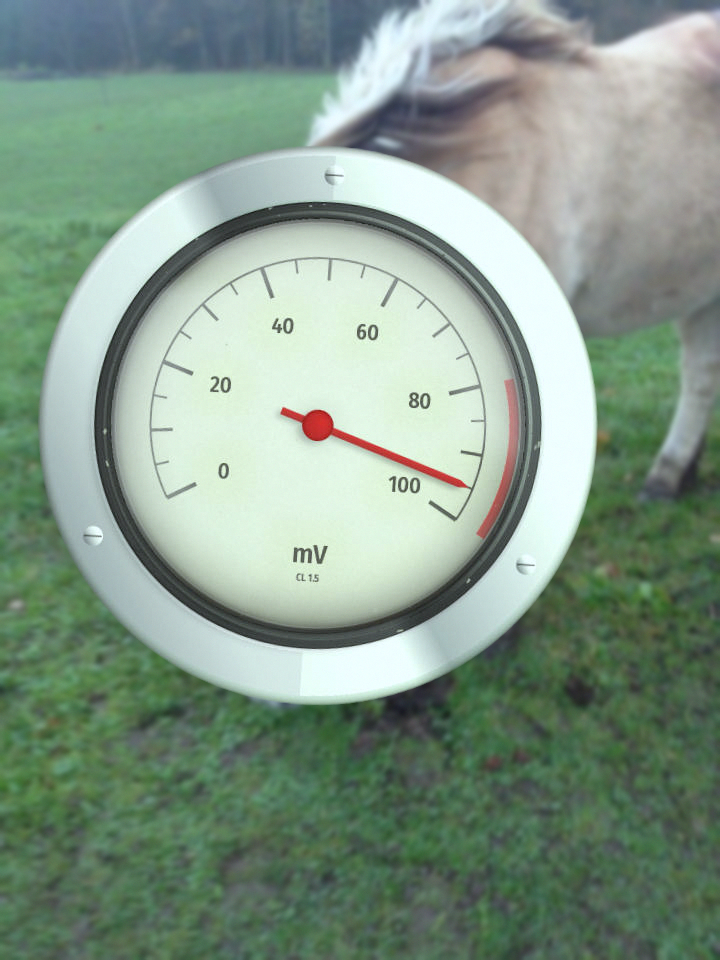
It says 95 mV
